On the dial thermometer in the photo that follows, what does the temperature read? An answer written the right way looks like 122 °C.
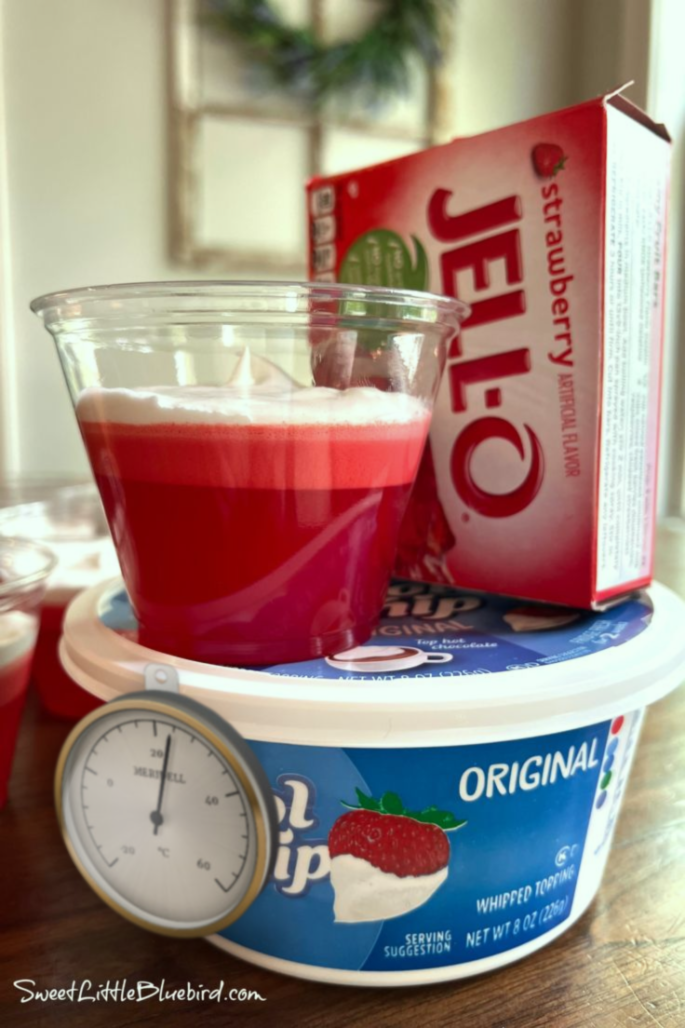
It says 24 °C
